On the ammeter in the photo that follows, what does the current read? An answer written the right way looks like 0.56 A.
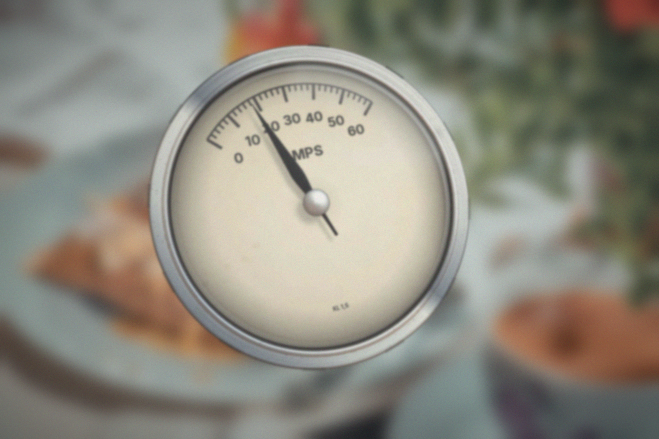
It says 18 A
